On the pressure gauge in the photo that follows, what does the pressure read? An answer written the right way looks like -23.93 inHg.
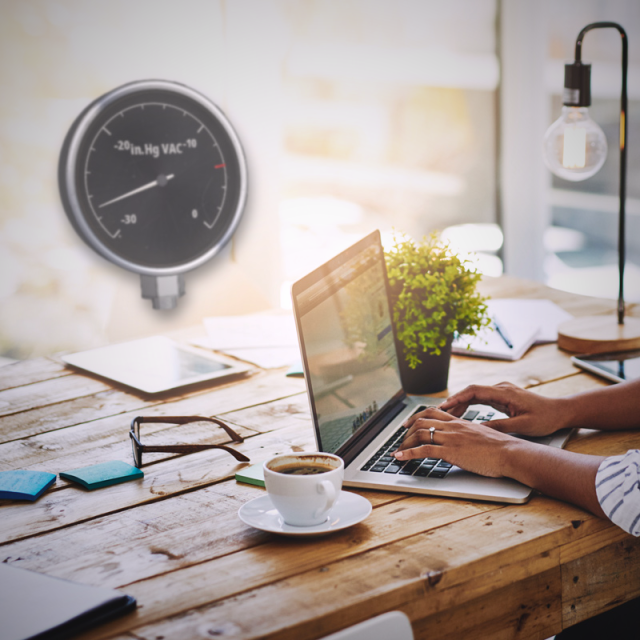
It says -27 inHg
